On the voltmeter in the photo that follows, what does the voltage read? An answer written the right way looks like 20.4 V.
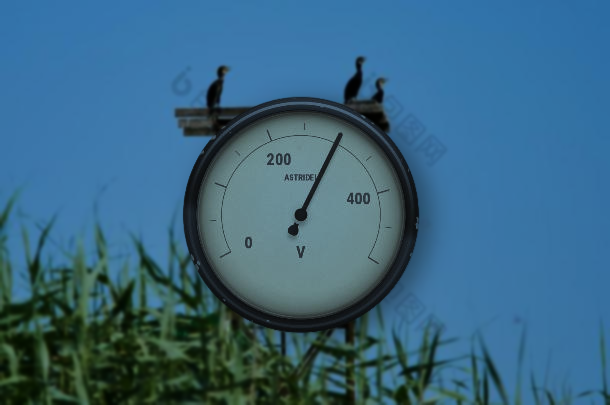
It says 300 V
